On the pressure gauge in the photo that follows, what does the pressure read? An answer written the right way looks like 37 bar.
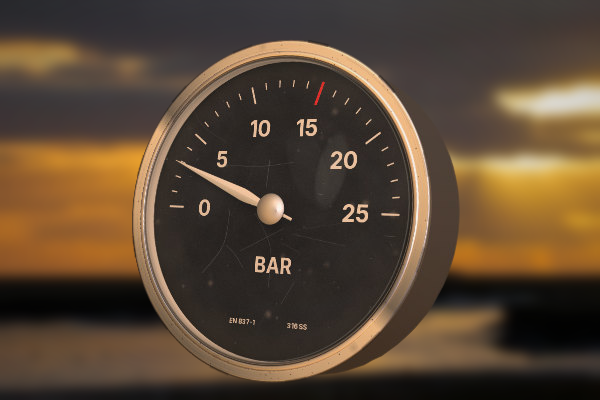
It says 3 bar
